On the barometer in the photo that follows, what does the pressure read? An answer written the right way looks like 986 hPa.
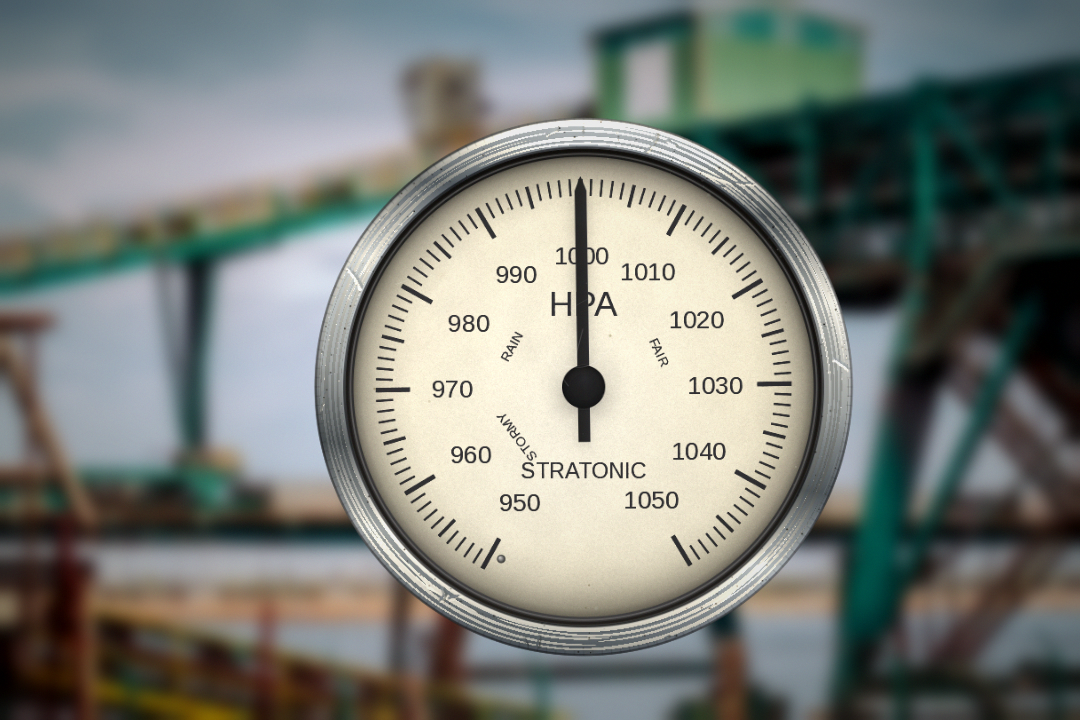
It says 1000 hPa
